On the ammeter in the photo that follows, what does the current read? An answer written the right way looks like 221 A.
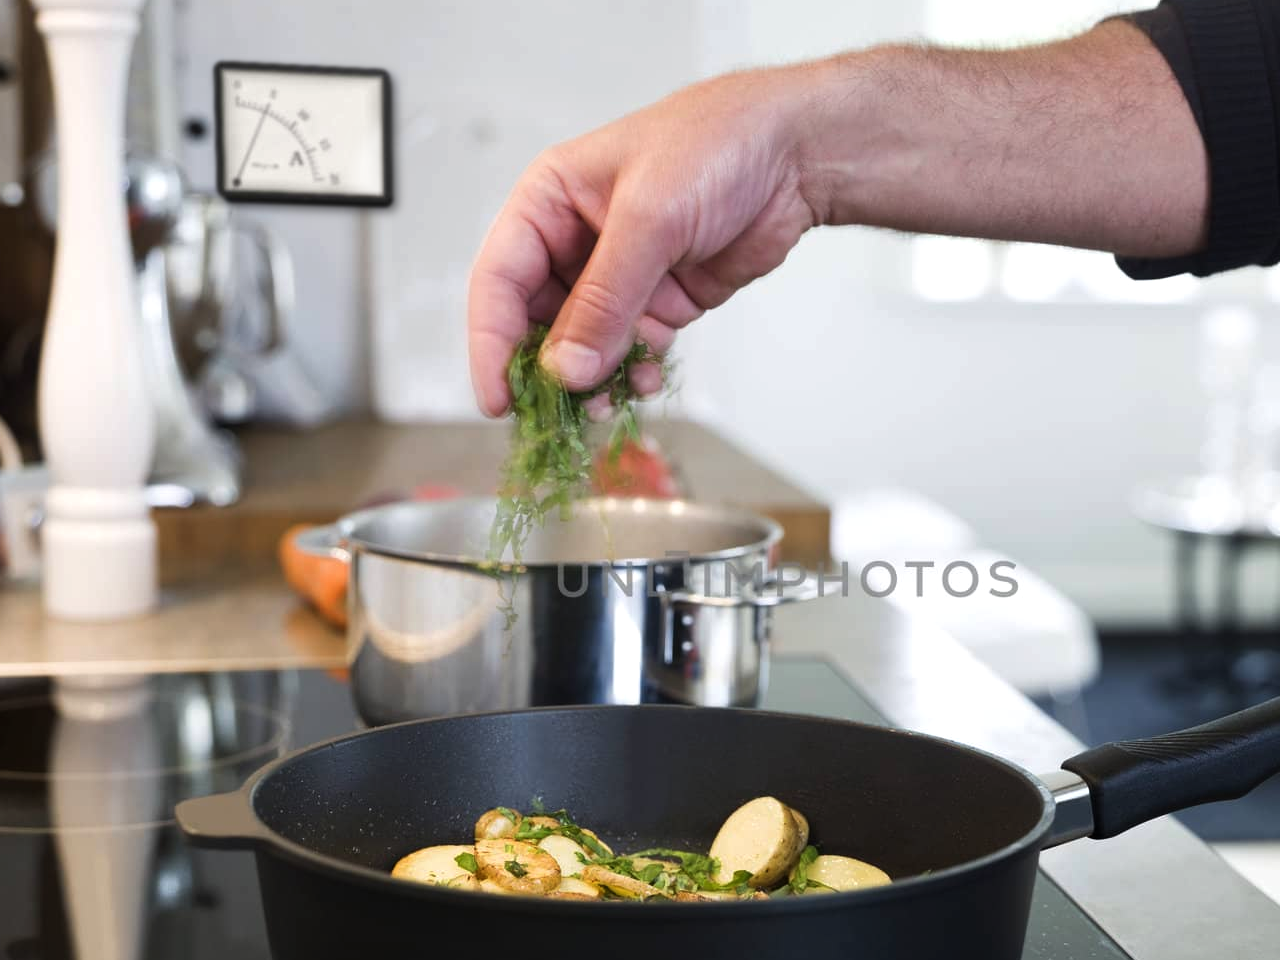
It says 5 A
